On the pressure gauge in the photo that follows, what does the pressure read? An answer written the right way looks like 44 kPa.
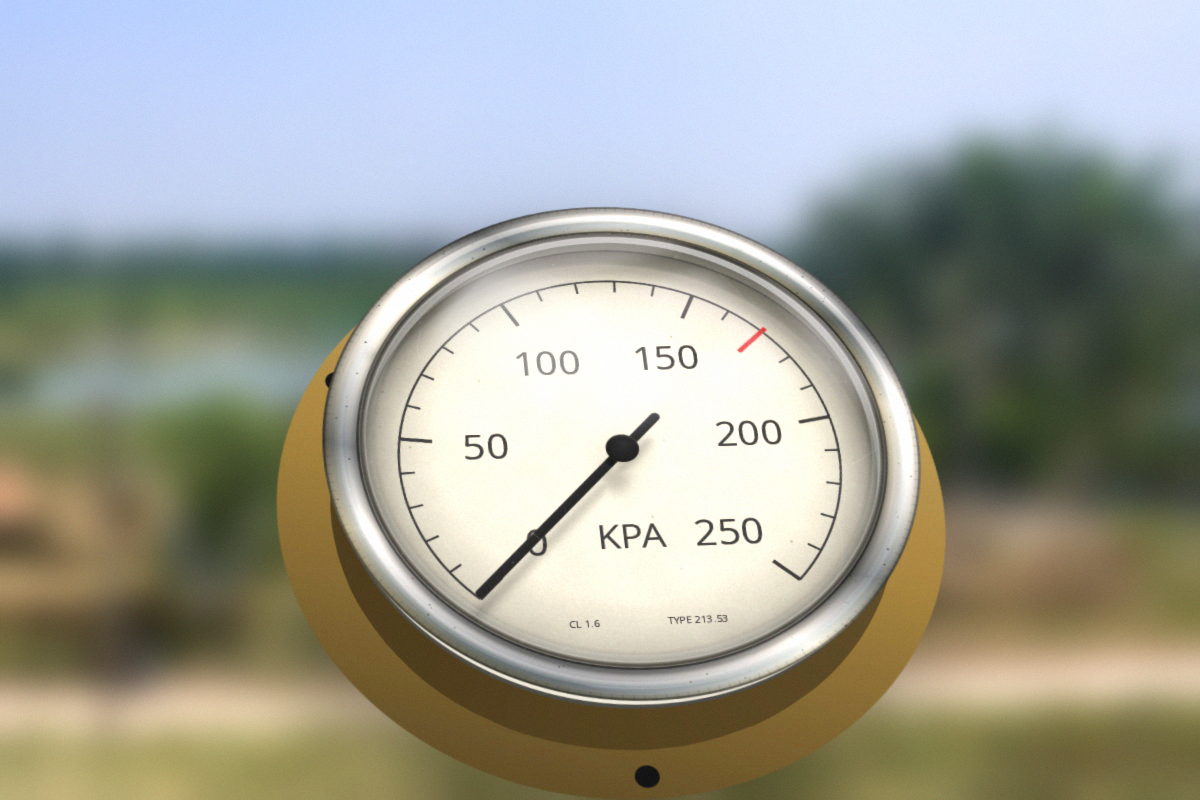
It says 0 kPa
